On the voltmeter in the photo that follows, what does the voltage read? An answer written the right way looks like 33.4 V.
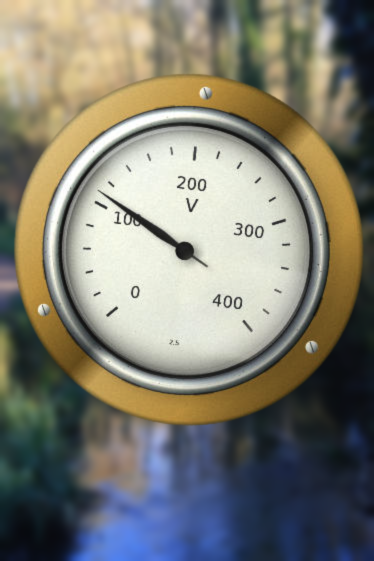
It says 110 V
